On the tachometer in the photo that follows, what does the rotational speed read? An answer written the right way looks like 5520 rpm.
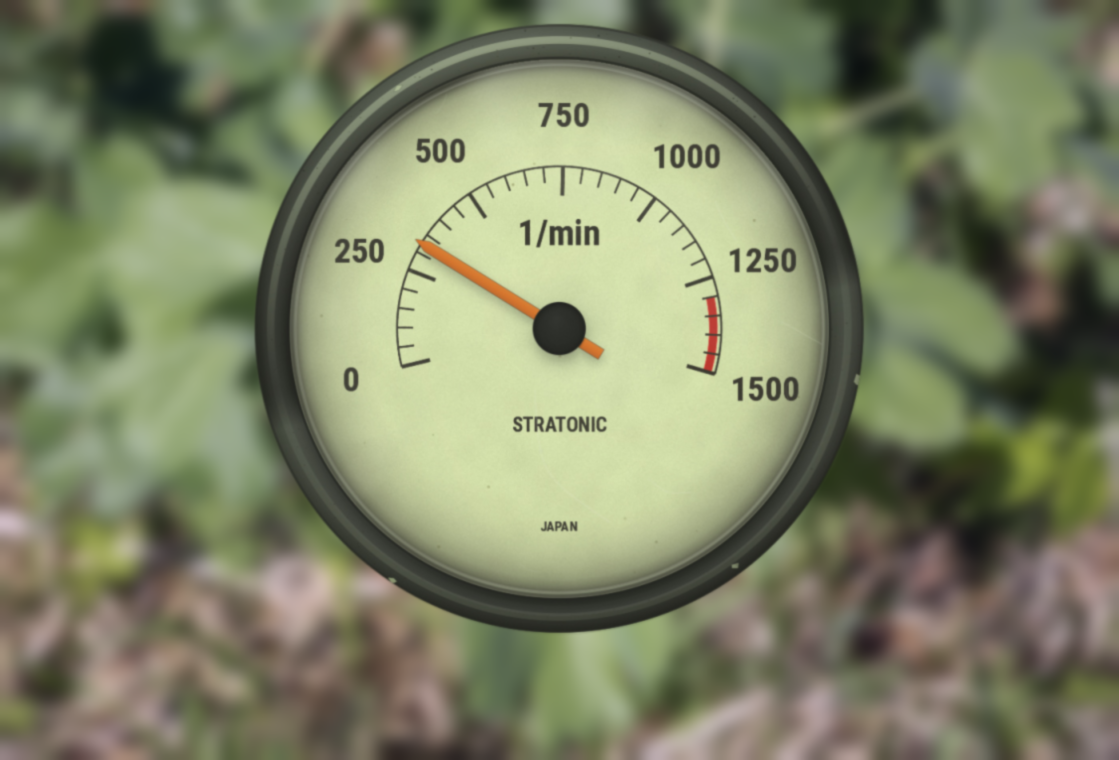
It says 325 rpm
